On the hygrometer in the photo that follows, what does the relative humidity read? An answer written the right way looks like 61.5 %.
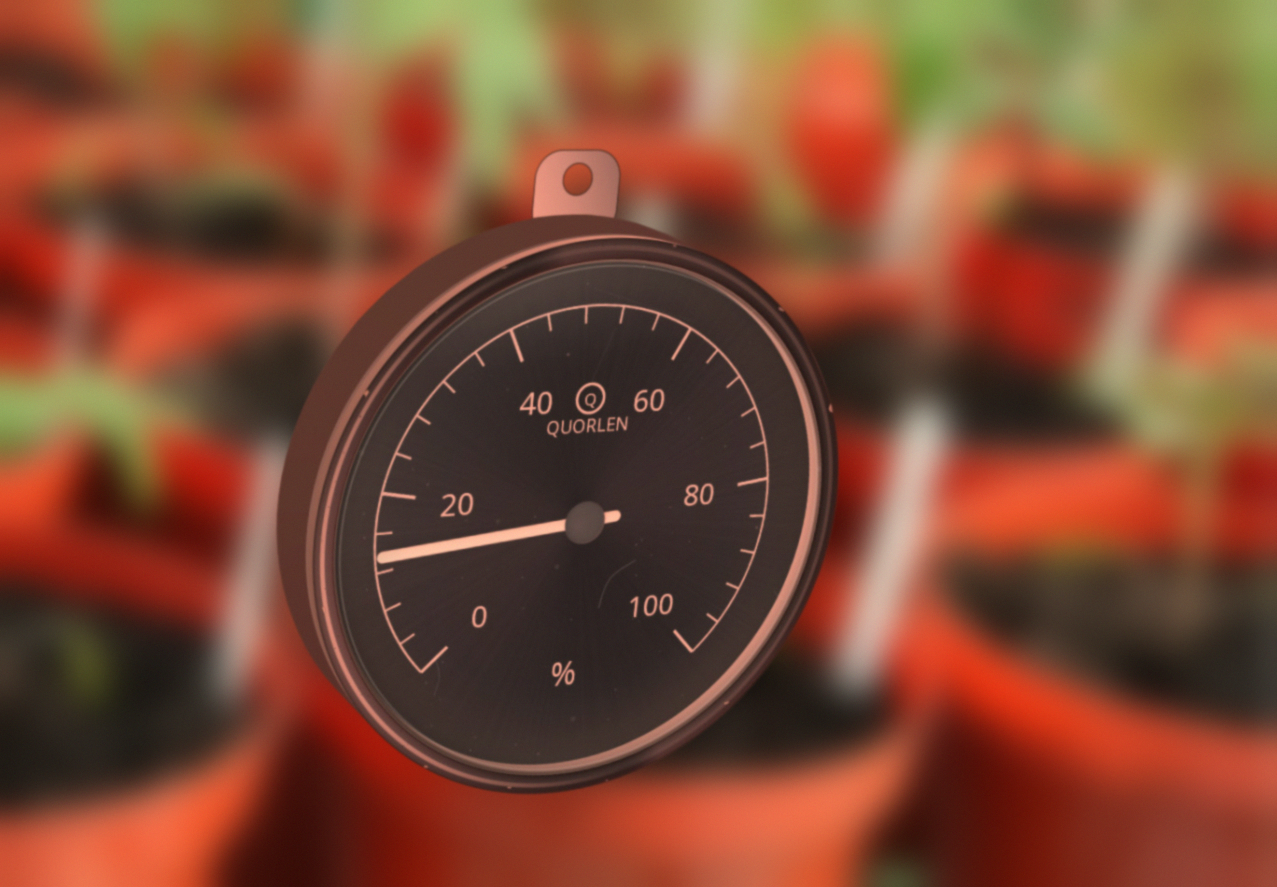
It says 14 %
